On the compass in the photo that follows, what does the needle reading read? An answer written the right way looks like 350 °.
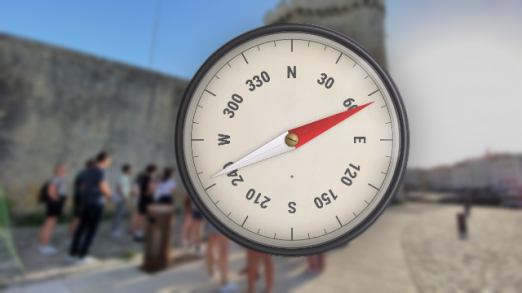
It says 65 °
